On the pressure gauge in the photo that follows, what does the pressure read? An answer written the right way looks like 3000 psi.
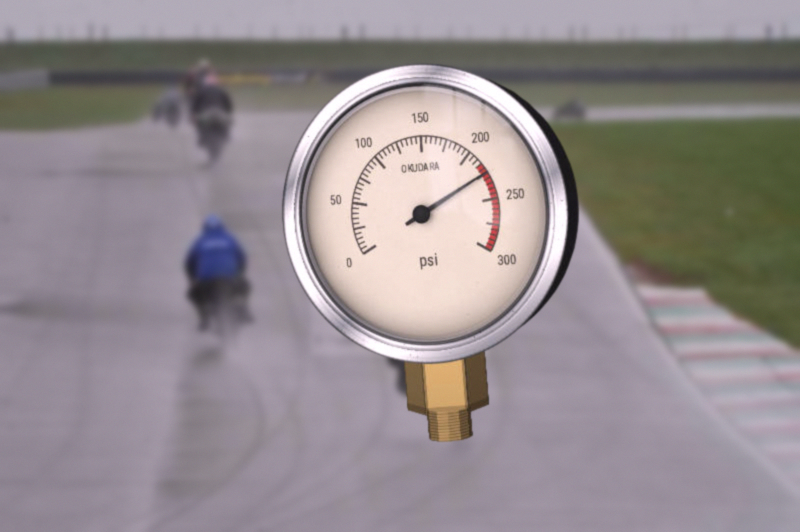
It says 225 psi
